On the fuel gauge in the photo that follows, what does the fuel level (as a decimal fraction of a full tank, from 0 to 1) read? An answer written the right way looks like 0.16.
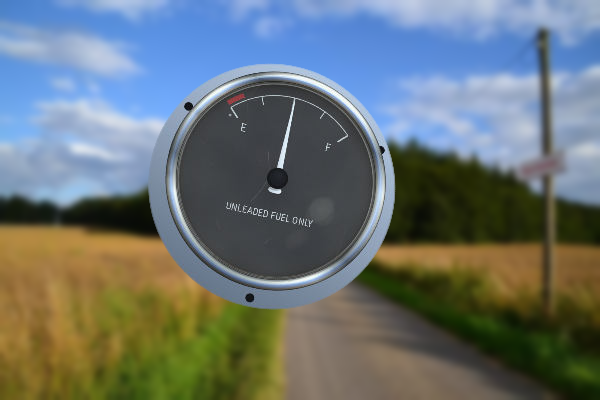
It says 0.5
